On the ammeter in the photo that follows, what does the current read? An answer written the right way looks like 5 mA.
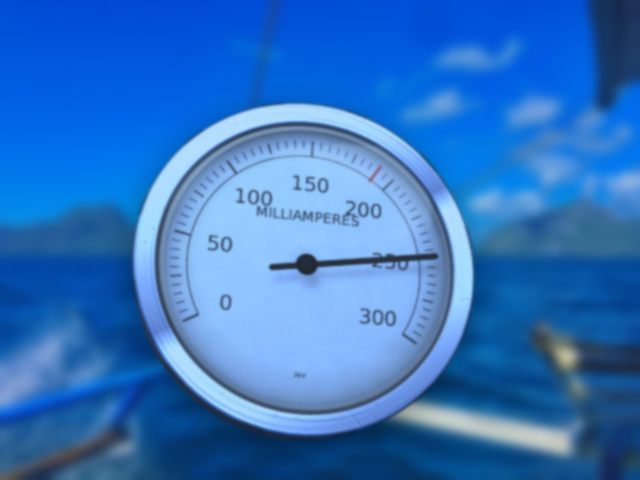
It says 250 mA
